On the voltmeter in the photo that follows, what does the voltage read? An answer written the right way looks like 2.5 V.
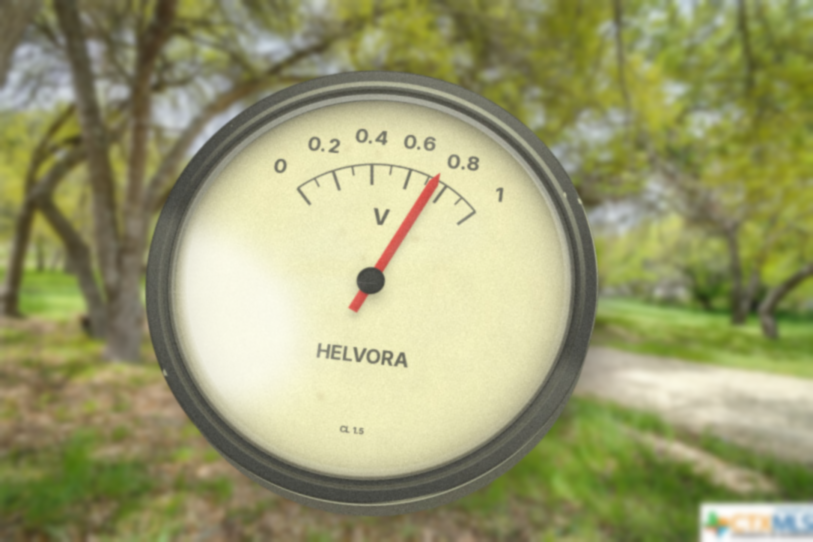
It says 0.75 V
